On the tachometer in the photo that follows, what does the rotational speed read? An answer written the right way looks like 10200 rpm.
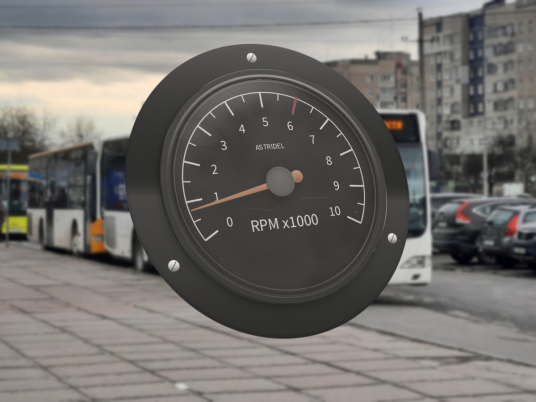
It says 750 rpm
